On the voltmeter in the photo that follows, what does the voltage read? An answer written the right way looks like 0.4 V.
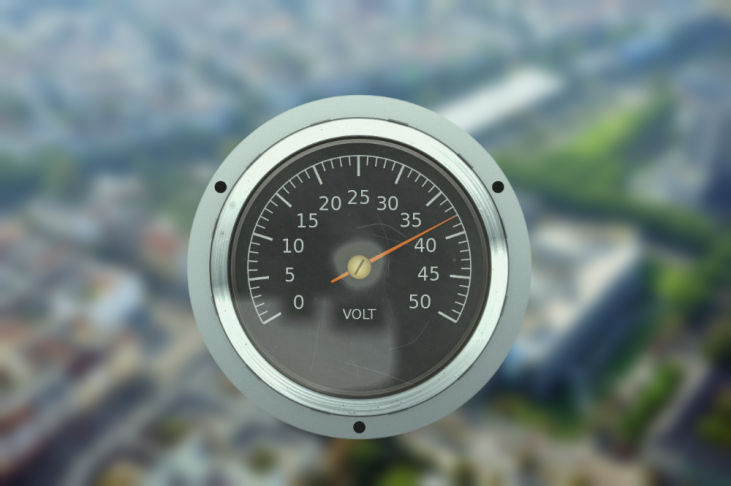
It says 38 V
